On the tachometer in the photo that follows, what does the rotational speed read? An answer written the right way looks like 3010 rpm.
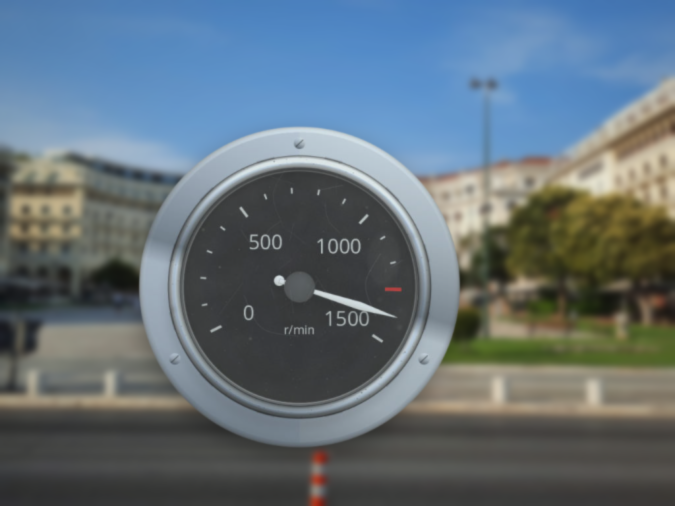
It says 1400 rpm
